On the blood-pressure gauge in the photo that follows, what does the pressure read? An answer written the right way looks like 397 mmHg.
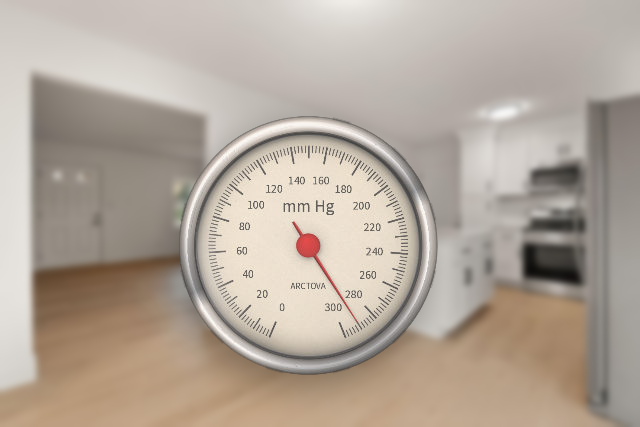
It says 290 mmHg
